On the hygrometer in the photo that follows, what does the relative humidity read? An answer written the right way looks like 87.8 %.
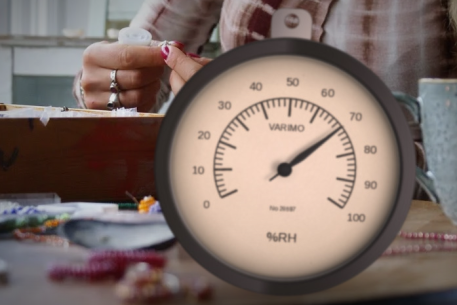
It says 70 %
